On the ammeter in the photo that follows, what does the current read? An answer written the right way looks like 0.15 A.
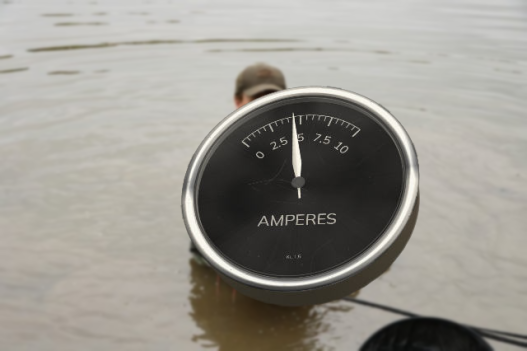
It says 4.5 A
